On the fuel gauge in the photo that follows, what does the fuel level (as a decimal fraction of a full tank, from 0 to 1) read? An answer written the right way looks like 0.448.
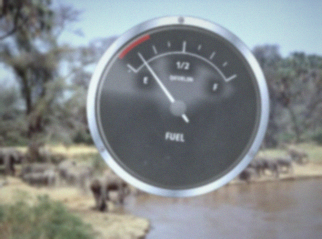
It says 0.125
